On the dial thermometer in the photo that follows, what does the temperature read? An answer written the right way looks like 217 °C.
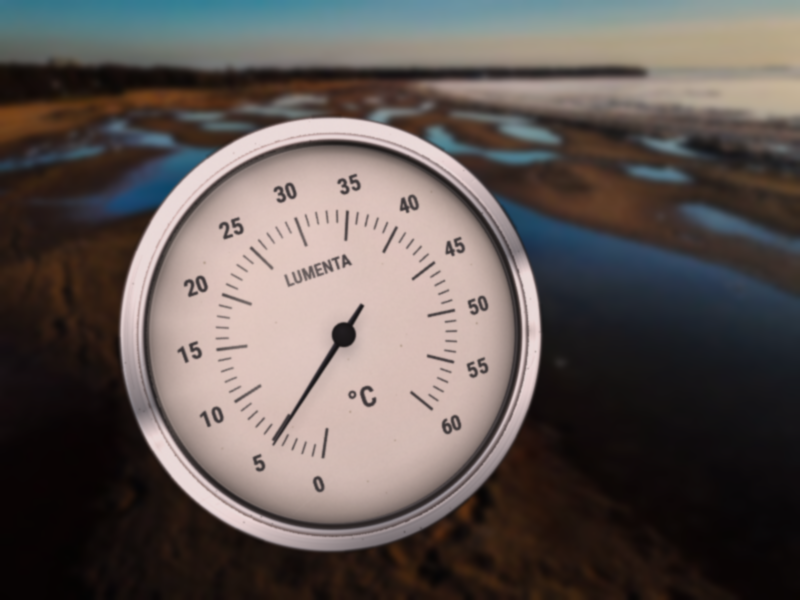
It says 5 °C
